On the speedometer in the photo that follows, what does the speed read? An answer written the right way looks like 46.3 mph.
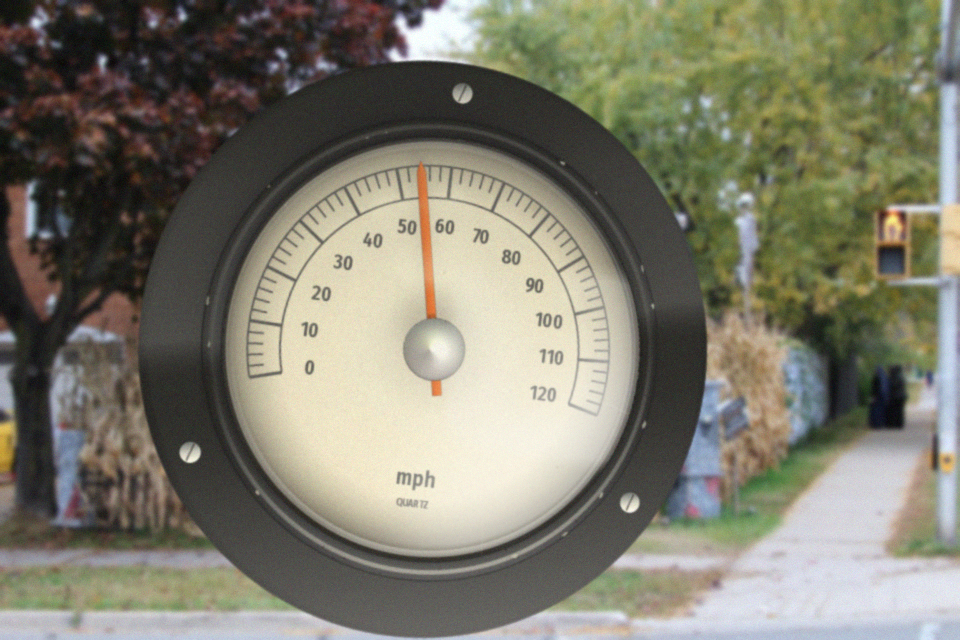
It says 54 mph
